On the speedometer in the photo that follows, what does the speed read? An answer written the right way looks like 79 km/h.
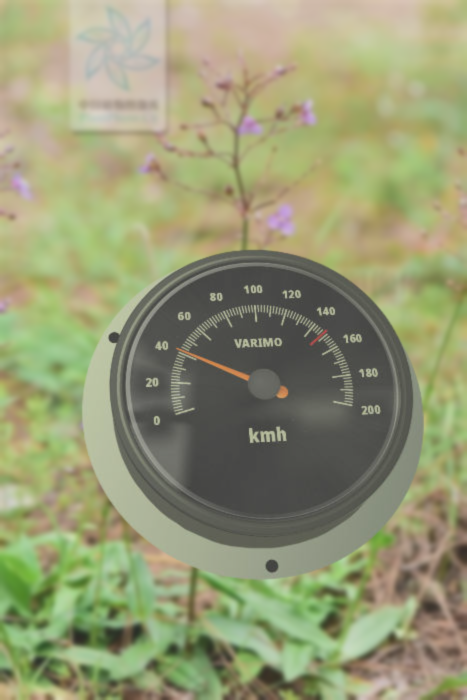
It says 40 km/h
